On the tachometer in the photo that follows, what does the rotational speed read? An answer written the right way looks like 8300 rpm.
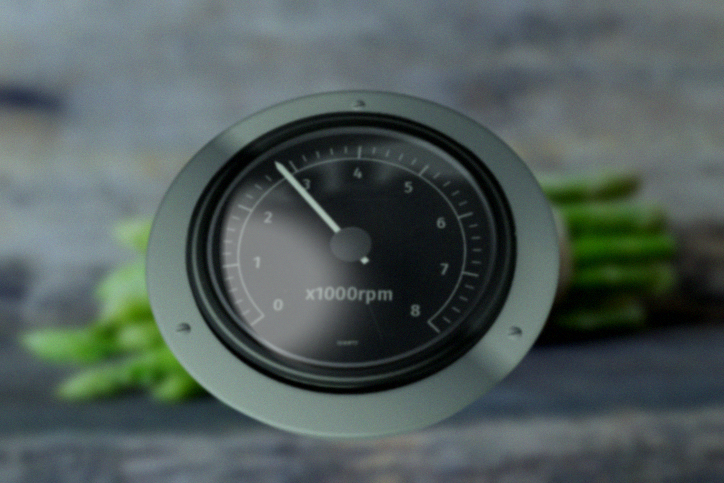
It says 2800 rpm
